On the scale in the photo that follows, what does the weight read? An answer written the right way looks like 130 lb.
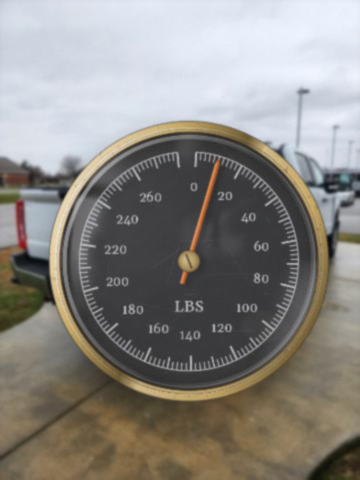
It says 10 lb
